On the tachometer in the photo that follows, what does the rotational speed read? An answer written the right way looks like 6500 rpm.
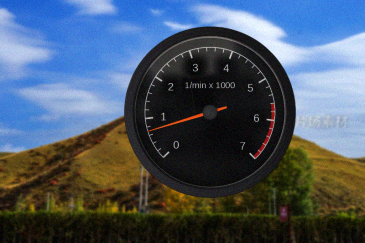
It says 700 rpm
